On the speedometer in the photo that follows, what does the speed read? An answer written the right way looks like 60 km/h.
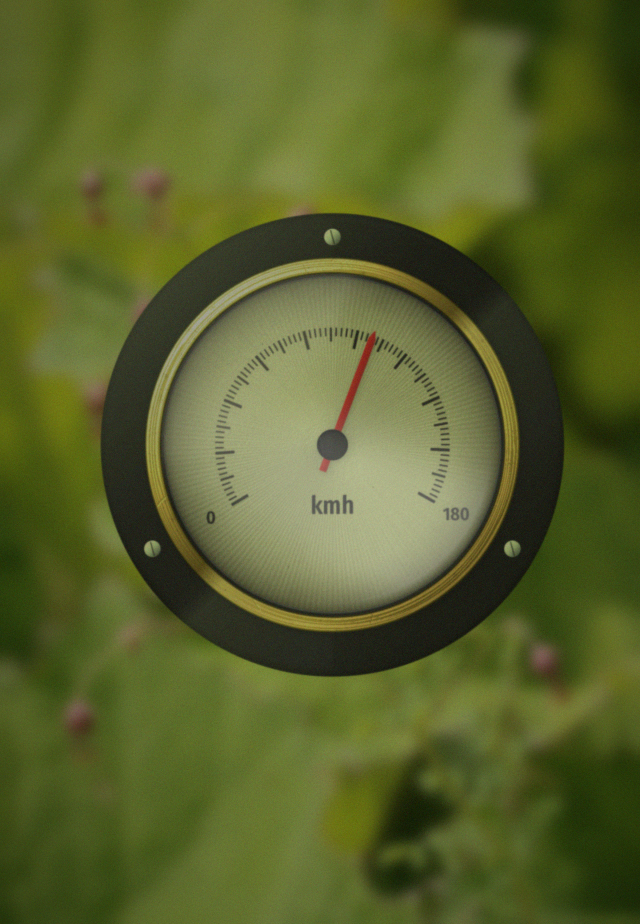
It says 106 km/h
